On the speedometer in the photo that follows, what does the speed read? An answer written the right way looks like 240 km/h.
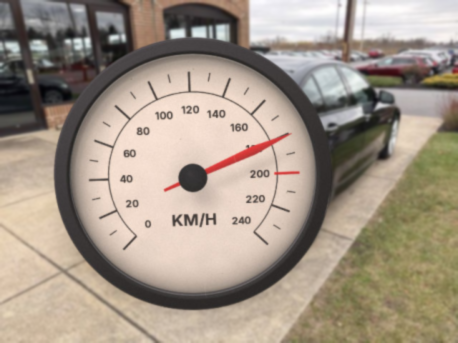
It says 180 km/h
